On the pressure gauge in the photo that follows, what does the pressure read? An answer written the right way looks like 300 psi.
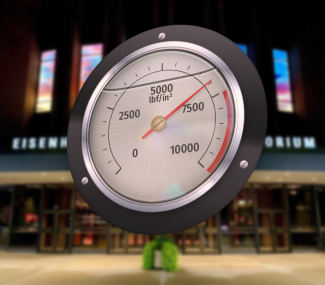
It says 7000 psi
